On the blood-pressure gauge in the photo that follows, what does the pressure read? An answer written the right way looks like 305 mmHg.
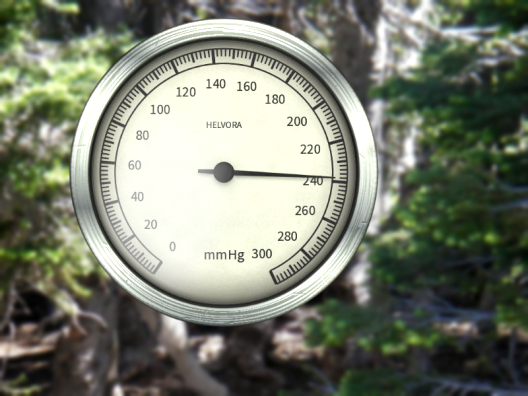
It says 238 mmHg
